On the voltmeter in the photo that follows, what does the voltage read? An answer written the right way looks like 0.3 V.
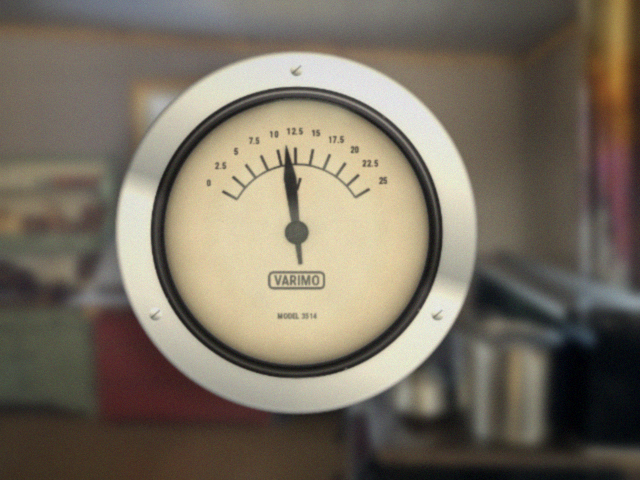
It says 11.25 V
